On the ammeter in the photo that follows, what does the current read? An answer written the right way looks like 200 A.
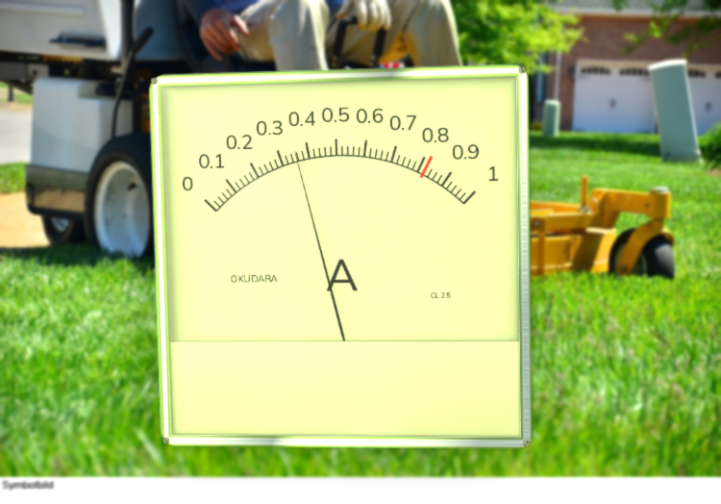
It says 0.36 A
